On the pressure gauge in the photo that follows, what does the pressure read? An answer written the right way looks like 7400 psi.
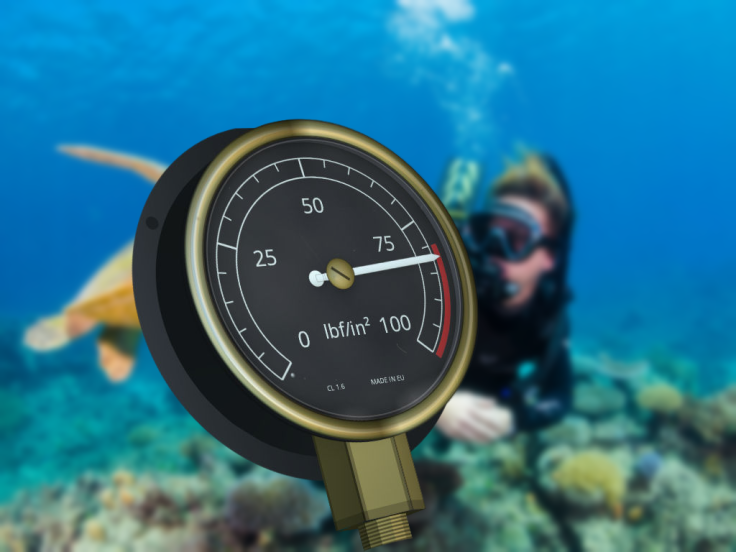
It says 82.5 psi
